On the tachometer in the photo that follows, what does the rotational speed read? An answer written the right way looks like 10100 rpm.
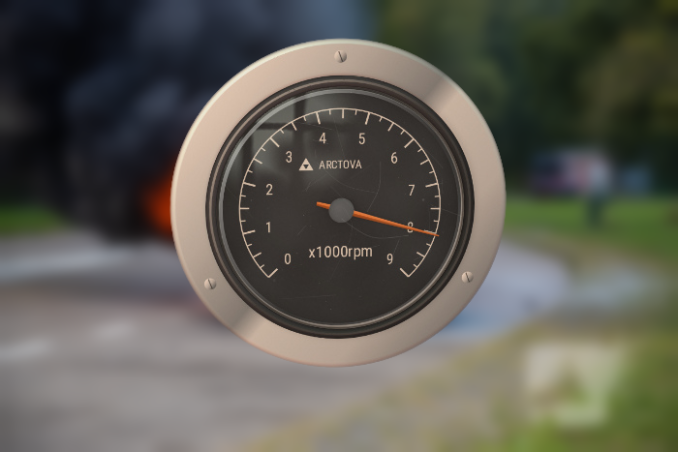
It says 8000 rpm
